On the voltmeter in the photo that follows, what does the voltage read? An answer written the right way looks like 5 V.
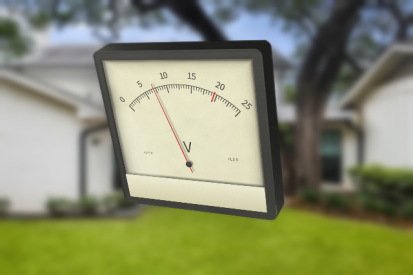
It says 7.5 V
